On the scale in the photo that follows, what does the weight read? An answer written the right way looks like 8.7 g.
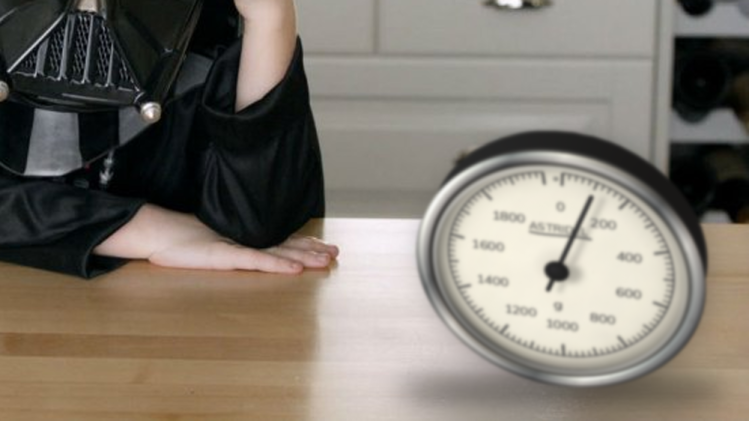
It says 100 g
